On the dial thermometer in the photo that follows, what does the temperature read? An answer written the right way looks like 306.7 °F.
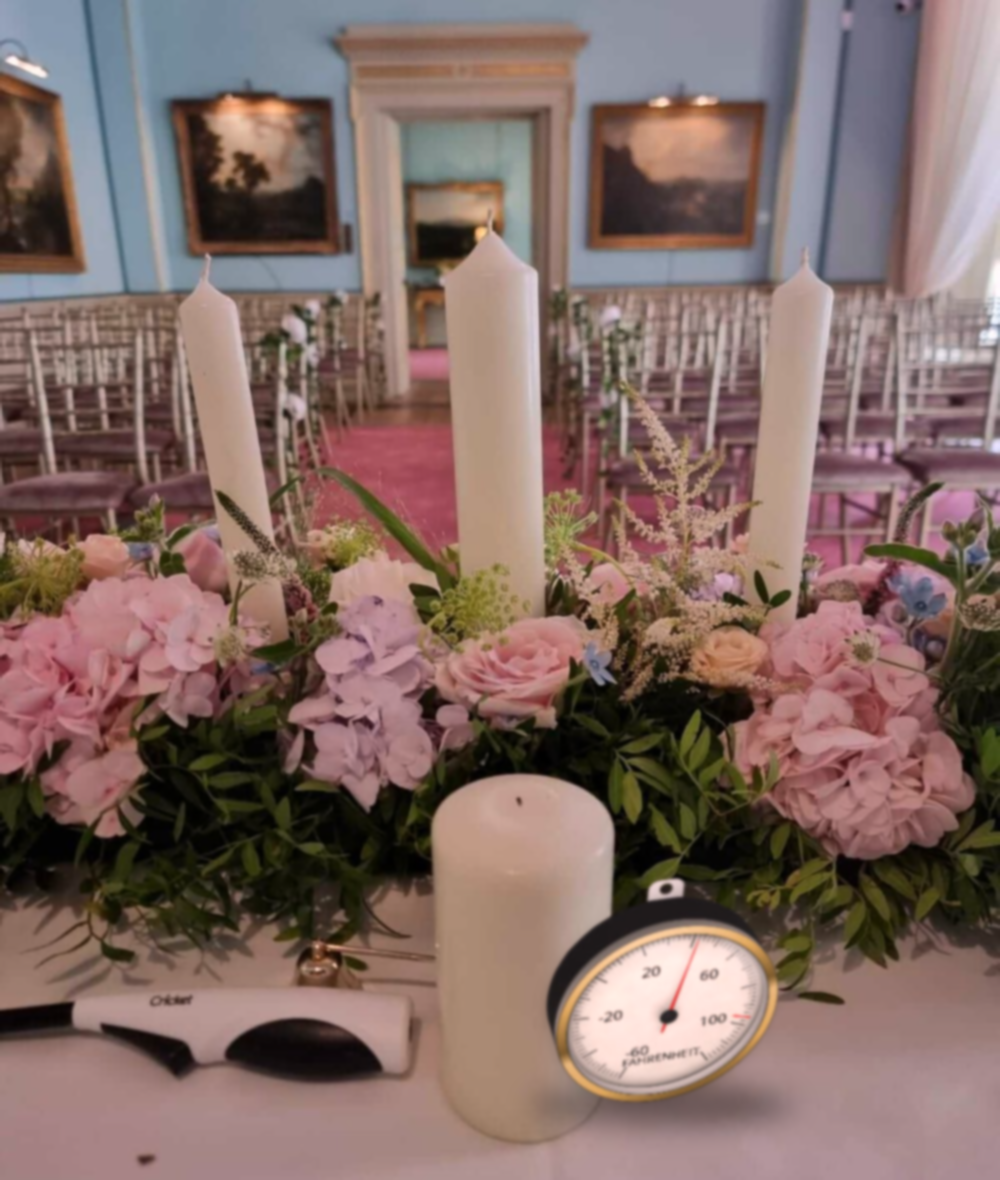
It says 40 °F
